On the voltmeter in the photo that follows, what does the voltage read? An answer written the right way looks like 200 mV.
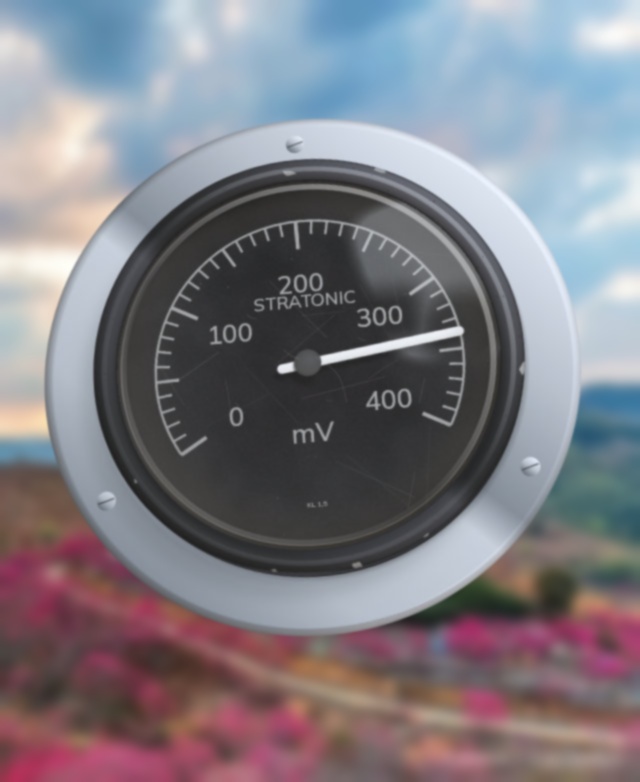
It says 340 mV
